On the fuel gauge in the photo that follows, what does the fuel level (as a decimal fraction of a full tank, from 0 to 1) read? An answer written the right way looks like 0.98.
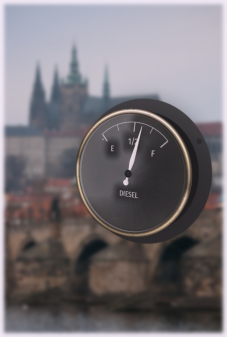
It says 0.625
